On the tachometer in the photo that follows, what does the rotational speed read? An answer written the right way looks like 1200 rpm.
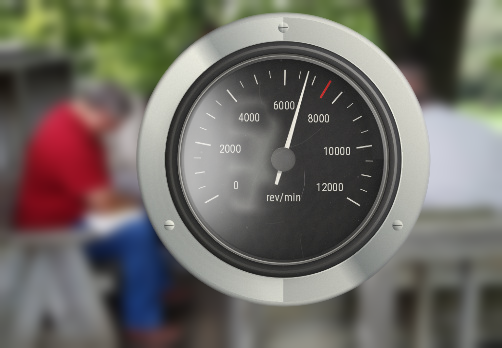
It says 6750 rpm
